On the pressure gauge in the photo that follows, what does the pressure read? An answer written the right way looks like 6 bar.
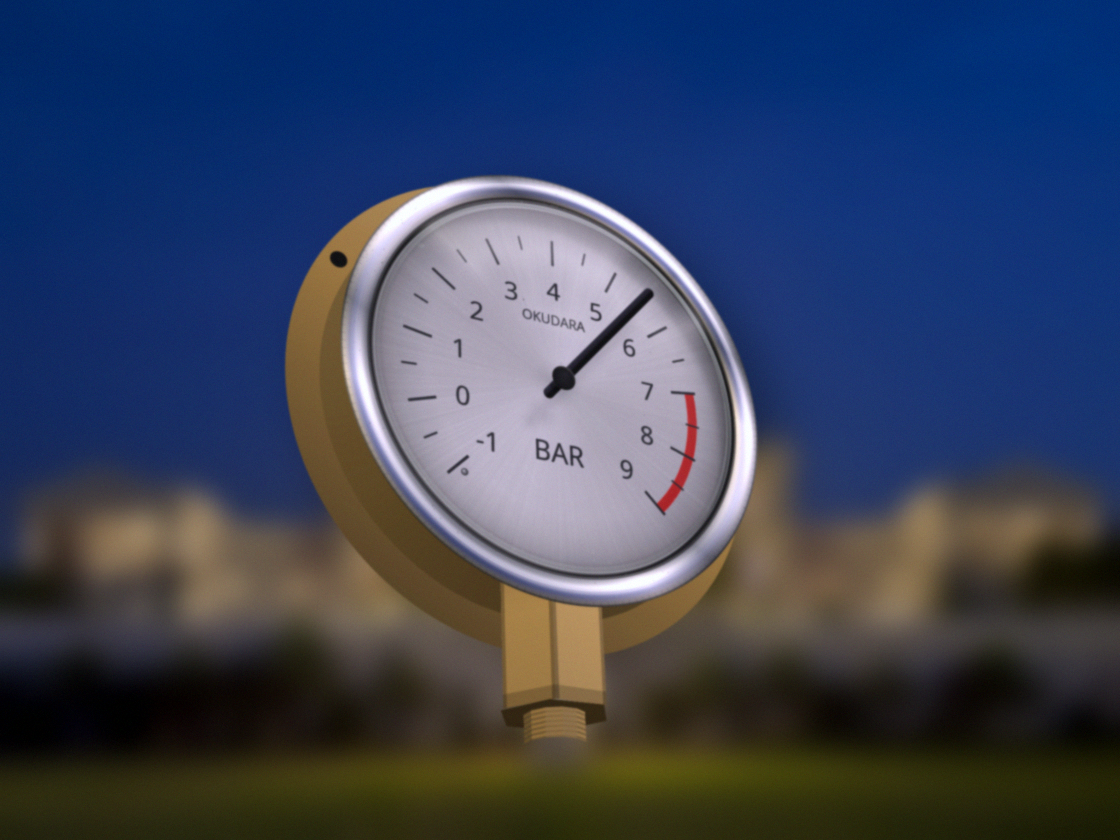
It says 5.5 bar
